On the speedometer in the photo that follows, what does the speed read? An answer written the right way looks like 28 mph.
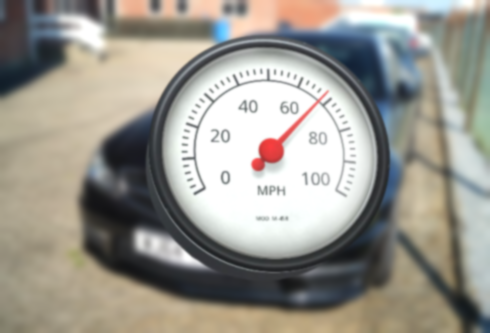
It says 68 mph
